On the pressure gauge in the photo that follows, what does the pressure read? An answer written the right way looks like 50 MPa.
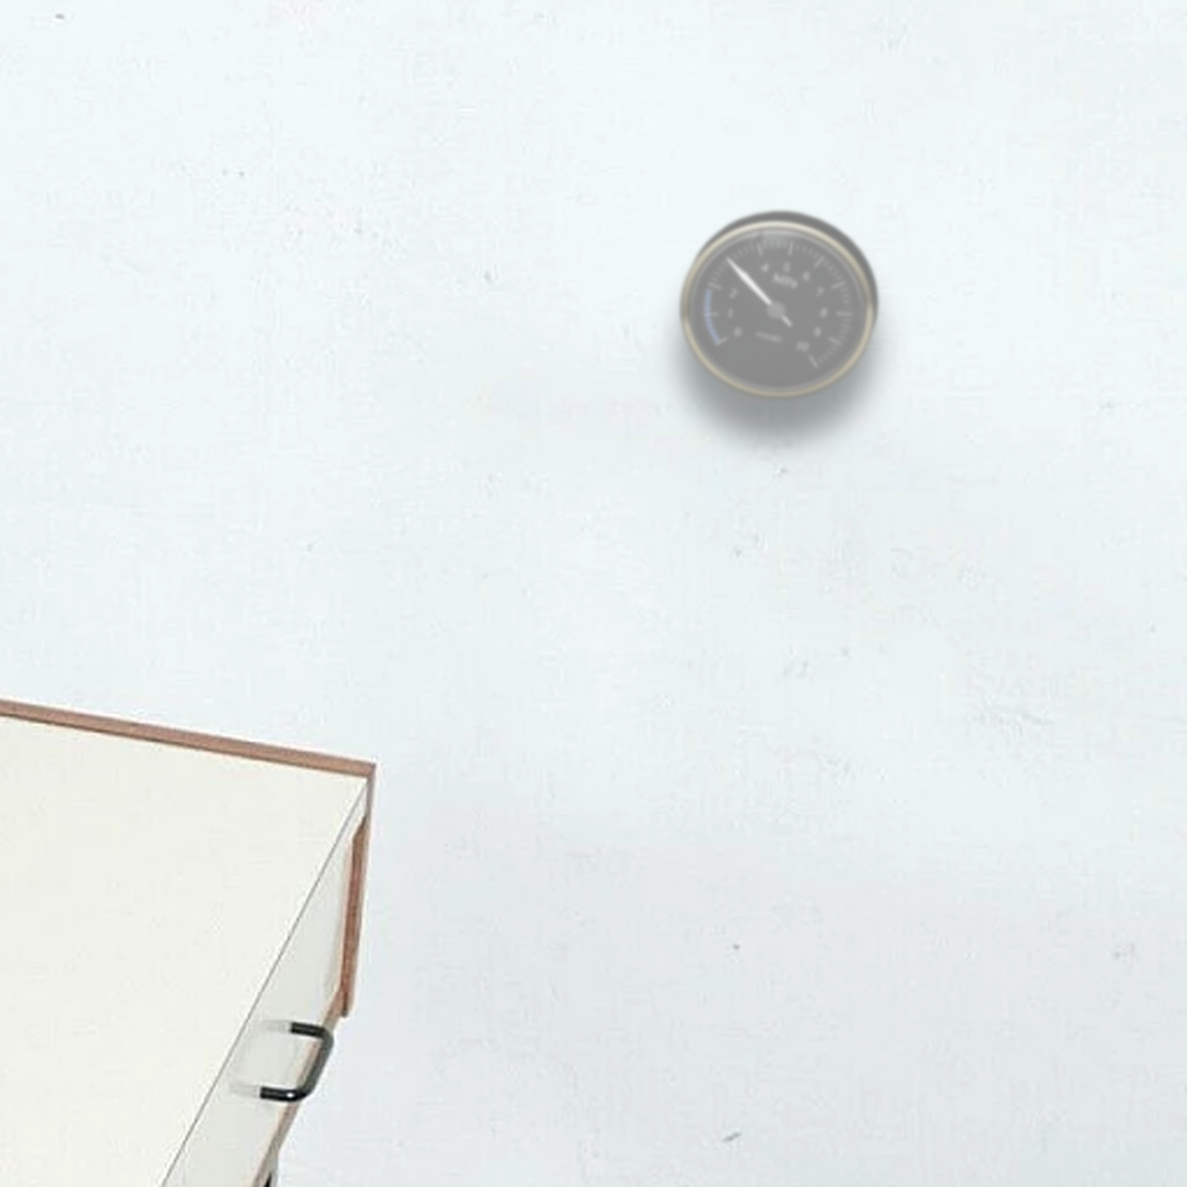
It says 3 MPa
